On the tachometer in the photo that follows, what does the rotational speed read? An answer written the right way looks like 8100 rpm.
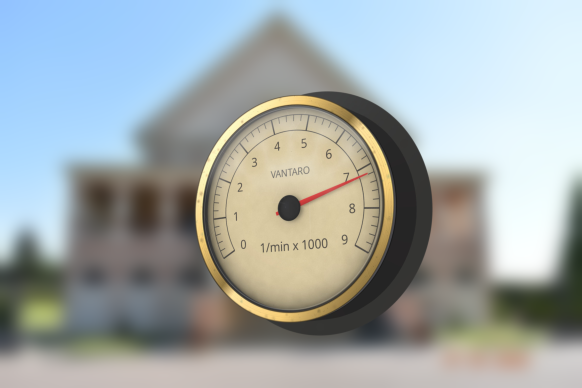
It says 7200 rpm
